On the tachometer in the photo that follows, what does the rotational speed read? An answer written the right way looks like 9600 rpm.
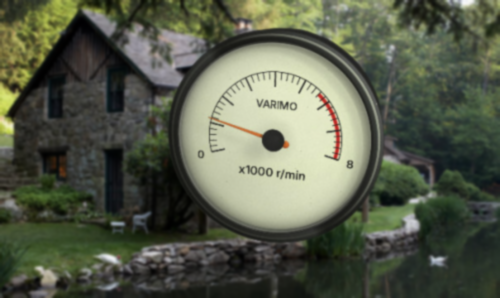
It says 1200 rpm
